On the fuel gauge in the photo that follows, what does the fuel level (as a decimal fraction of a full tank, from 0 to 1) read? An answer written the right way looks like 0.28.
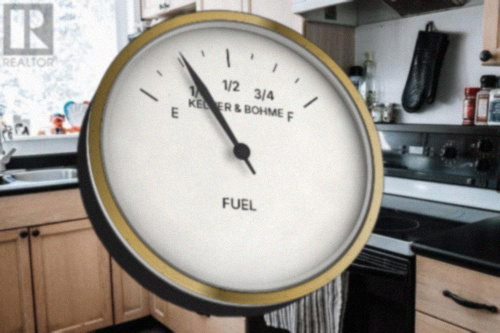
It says 0.25
